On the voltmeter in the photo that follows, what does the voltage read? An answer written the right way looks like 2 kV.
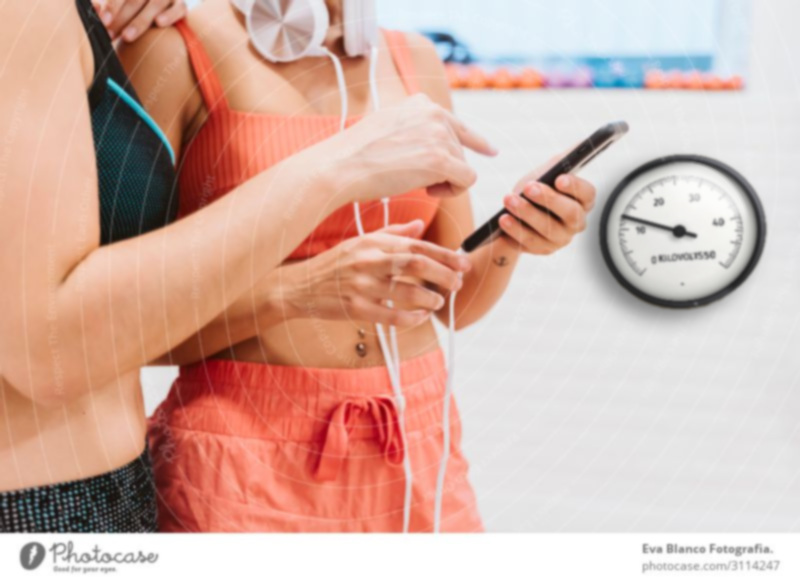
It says 12.5 kV
